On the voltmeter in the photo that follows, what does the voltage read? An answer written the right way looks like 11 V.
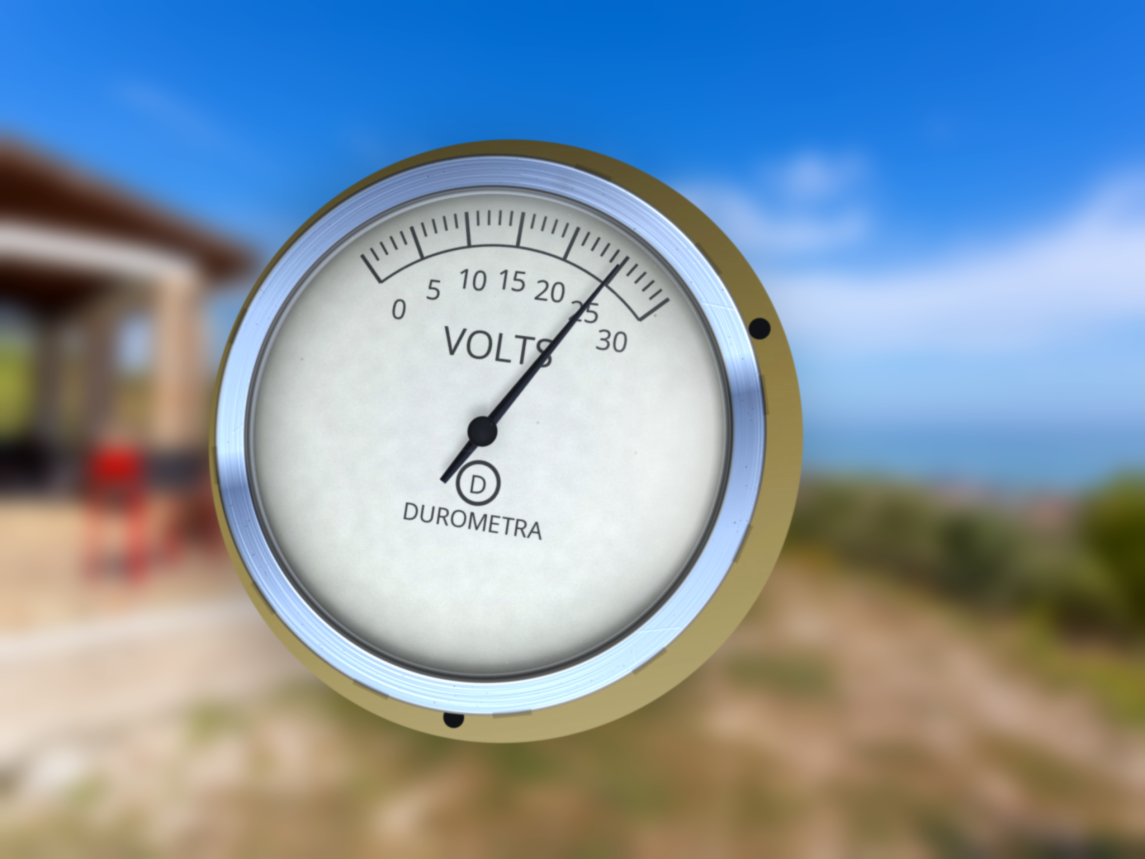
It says 25 V
